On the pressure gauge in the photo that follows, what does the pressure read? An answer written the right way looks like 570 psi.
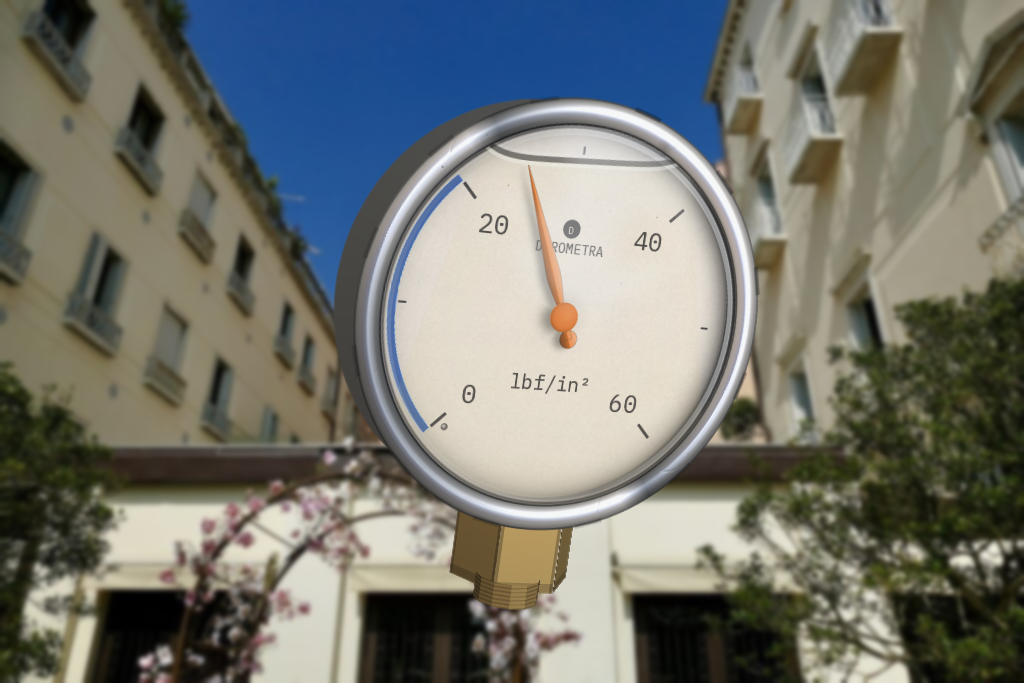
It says 25 psi
